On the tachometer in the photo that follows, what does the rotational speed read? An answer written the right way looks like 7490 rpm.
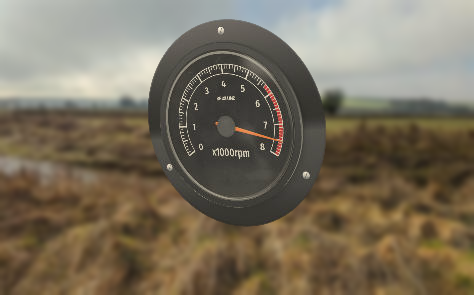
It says 7500 rpm
